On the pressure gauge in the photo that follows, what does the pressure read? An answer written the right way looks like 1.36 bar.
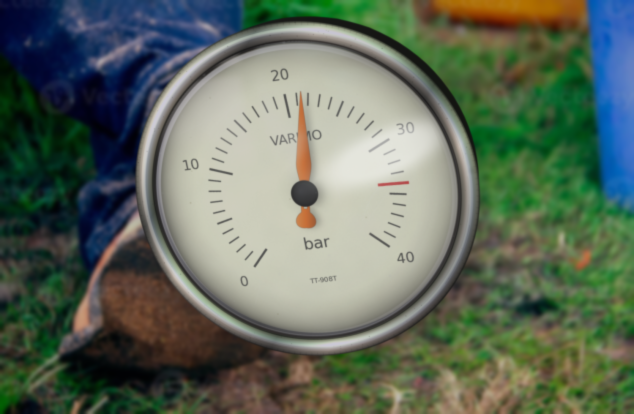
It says 21.5 bar
